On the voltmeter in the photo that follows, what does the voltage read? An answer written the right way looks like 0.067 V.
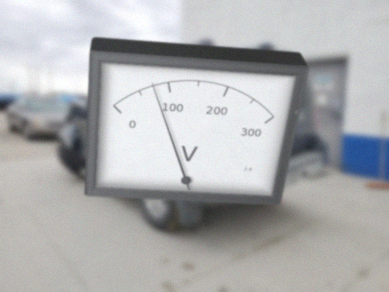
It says 75 V
